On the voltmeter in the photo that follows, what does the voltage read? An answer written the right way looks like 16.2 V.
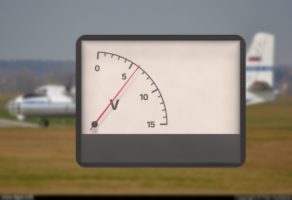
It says 6 V
